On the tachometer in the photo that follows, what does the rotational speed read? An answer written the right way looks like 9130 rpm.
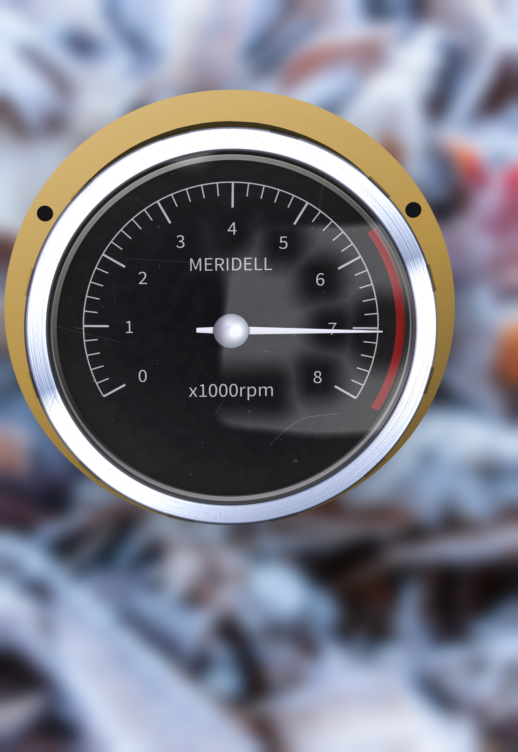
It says 7000 rpm
